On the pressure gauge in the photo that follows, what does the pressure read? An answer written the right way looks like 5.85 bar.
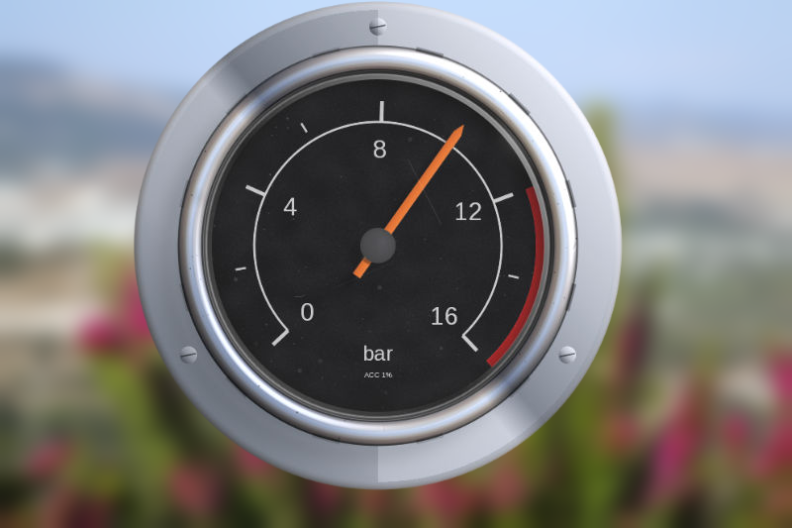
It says 10 bar
